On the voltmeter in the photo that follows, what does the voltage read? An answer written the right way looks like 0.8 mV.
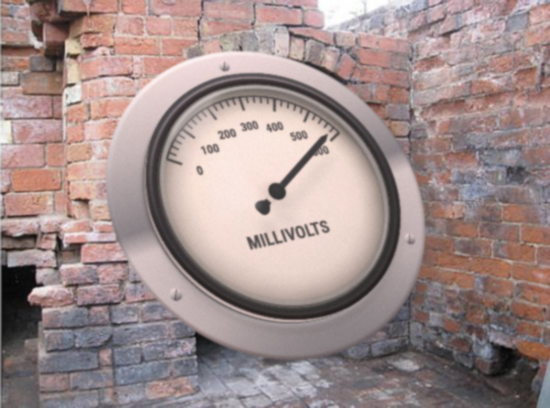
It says 580 mV
